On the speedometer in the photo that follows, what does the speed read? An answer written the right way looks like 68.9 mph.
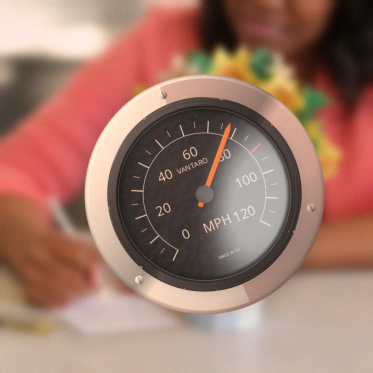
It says 77.5 mph
